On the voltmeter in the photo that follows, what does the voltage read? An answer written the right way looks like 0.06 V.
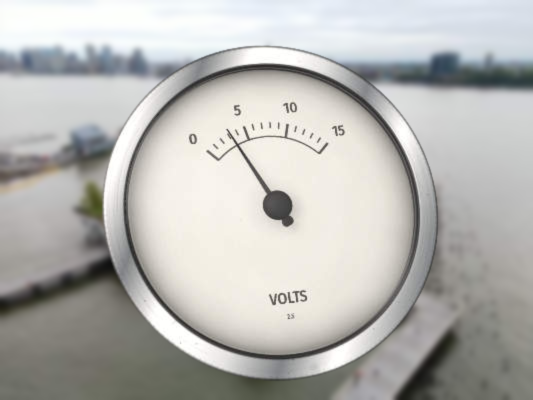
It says 3 V
